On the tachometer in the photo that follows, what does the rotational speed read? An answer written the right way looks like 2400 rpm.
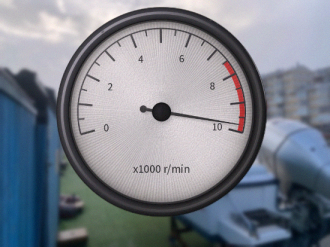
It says 9750 rpm
